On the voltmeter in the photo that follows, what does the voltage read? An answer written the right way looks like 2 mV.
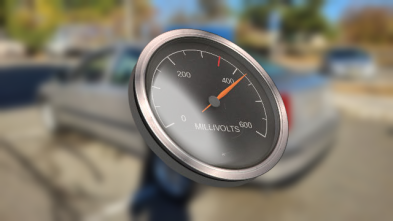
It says 425 mV
